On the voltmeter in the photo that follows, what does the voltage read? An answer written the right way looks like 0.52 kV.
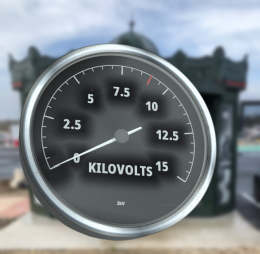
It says 0 kV
